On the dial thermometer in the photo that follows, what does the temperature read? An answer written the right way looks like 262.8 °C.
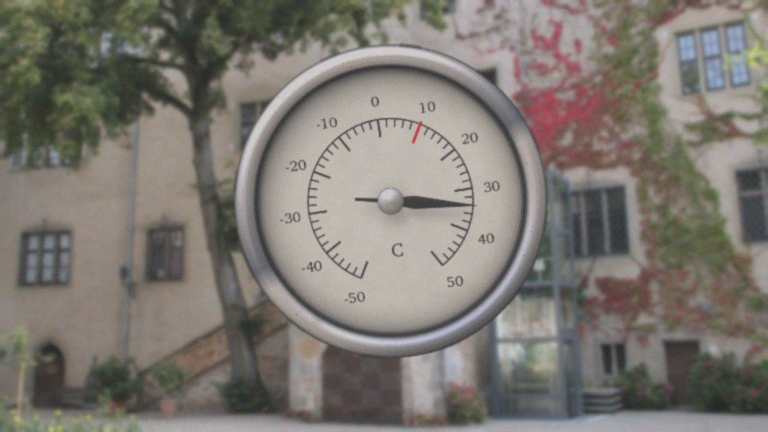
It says 34 °C
